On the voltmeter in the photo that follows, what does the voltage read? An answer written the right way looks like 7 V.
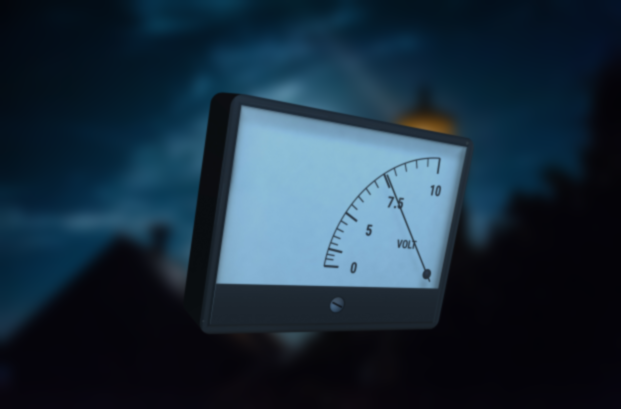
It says 7.5 V
